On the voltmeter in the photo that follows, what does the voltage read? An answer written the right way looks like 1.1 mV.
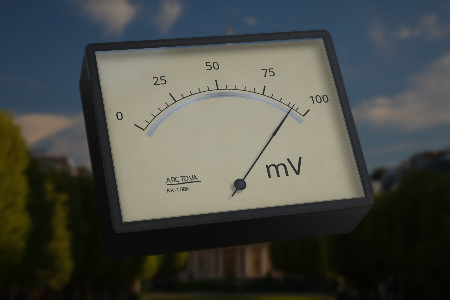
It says 92.5 mV
